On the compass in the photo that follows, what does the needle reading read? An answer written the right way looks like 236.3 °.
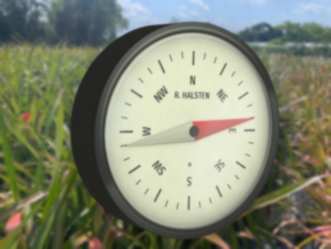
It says 80 °
